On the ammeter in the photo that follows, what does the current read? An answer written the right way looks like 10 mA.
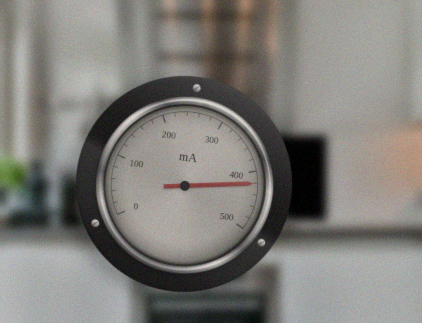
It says 420 mA
